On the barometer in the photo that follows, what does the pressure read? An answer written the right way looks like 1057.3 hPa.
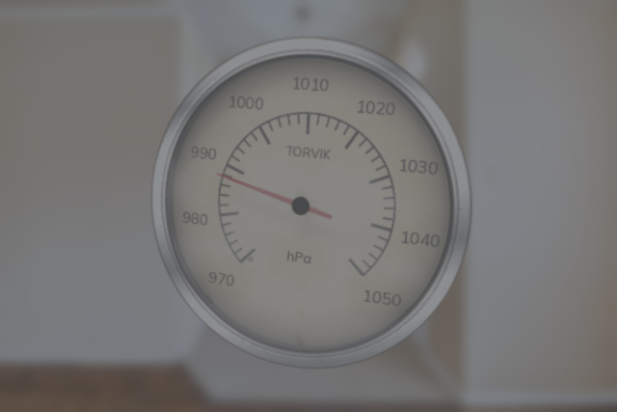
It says 988 hPa
